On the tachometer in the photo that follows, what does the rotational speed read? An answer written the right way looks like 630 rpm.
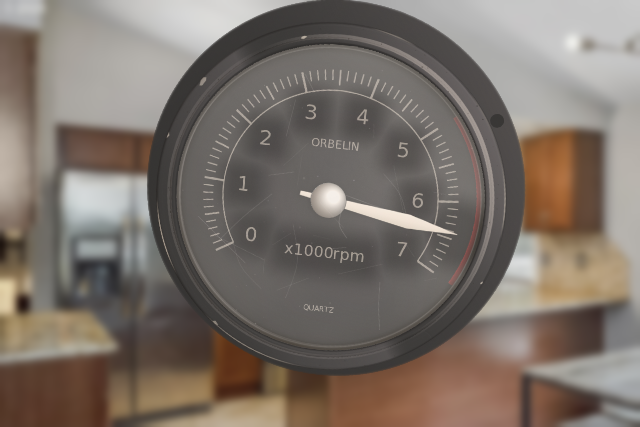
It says 6400 rpm
